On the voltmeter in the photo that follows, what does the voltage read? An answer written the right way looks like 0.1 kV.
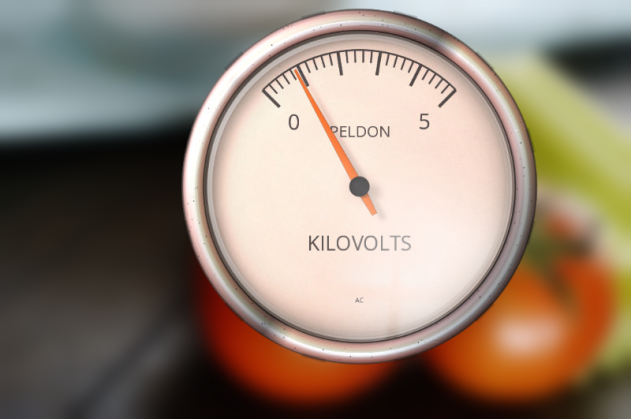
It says 0.9 kV
